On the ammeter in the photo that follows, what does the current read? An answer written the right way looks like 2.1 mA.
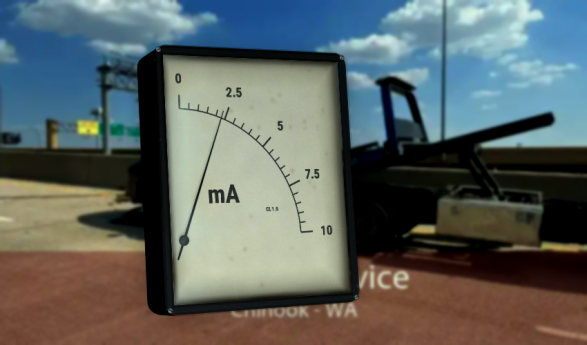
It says 2.25 mA
